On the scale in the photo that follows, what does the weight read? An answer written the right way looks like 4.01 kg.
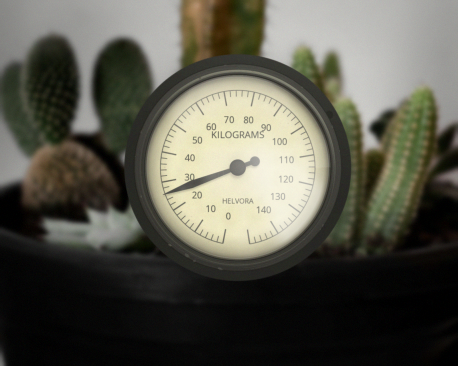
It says 26 kg
